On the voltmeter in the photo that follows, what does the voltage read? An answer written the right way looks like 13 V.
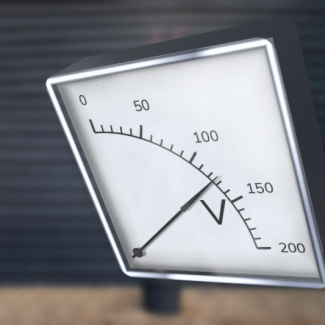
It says 125 V
